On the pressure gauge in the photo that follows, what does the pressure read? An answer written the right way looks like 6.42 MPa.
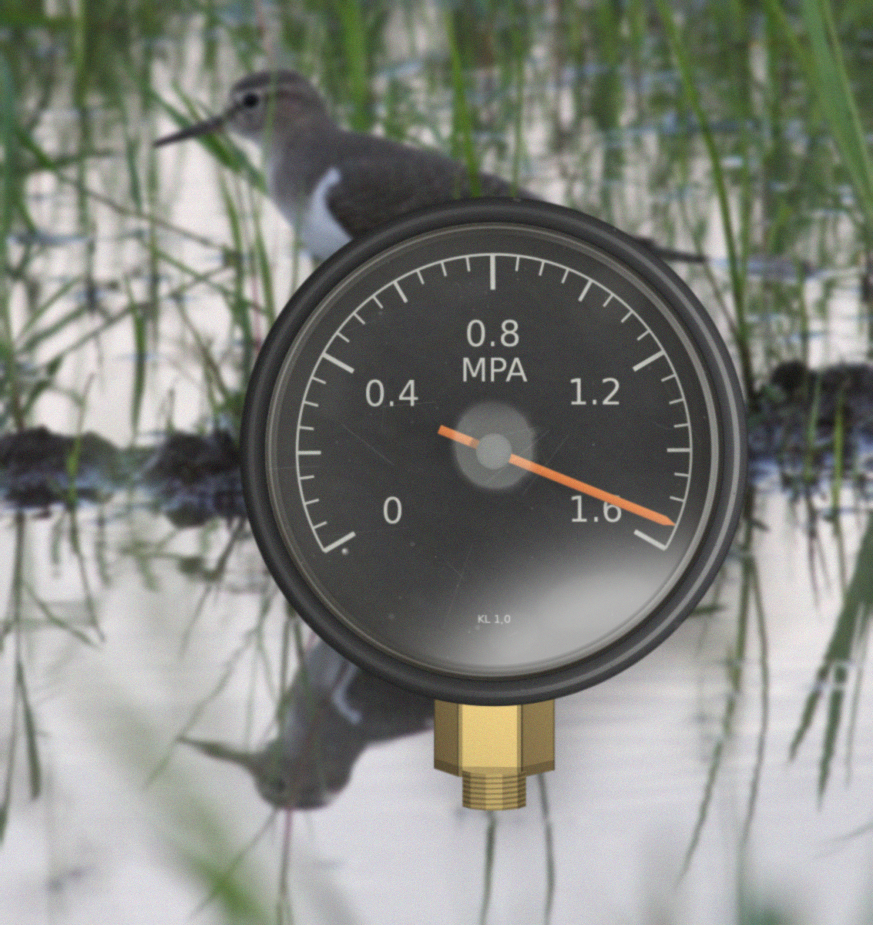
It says 1.55 MPa
